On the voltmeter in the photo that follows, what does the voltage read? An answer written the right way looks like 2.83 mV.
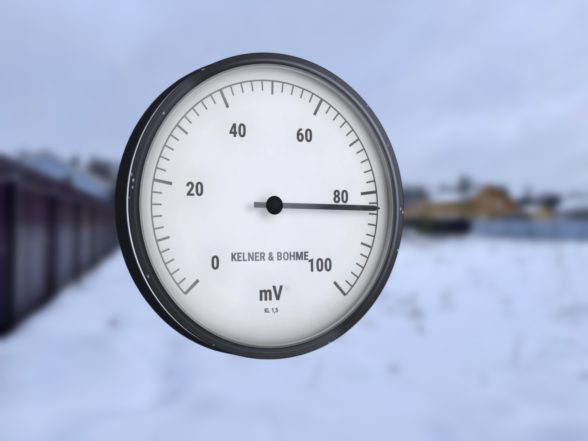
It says 83 mV
